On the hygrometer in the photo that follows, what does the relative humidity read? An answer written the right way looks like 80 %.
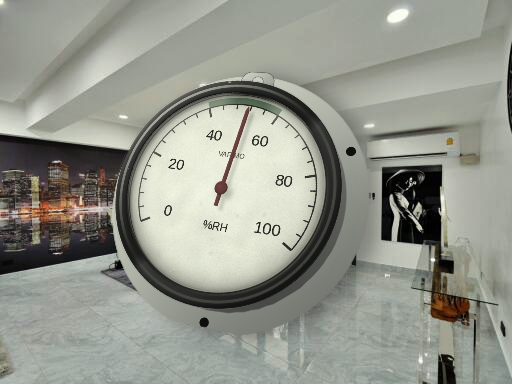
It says 52 %
